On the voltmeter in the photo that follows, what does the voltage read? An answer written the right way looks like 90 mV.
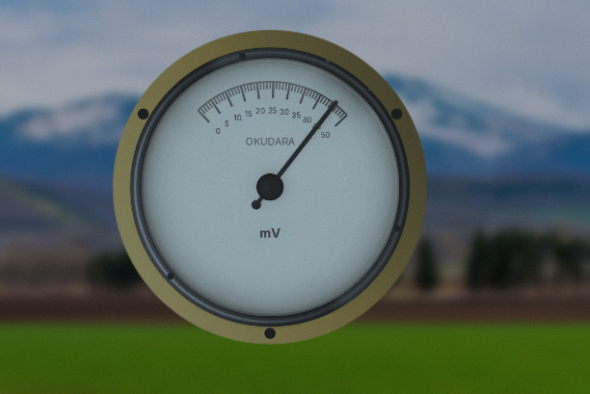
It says 45 mV
